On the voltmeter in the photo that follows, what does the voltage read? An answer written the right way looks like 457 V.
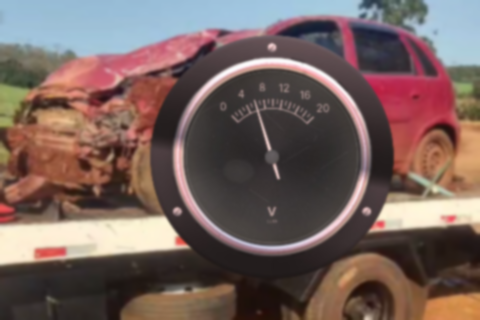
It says 6 V
